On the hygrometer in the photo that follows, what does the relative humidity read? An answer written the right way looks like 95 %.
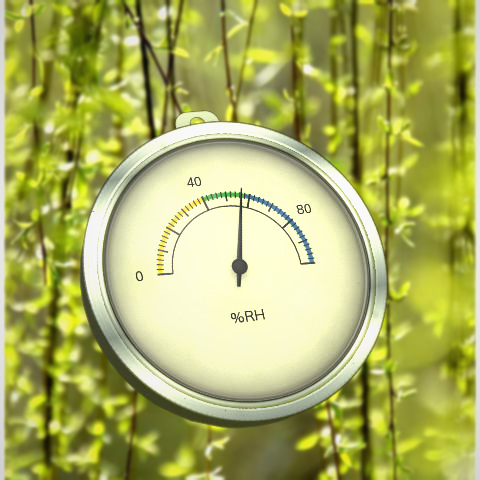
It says 56 %
